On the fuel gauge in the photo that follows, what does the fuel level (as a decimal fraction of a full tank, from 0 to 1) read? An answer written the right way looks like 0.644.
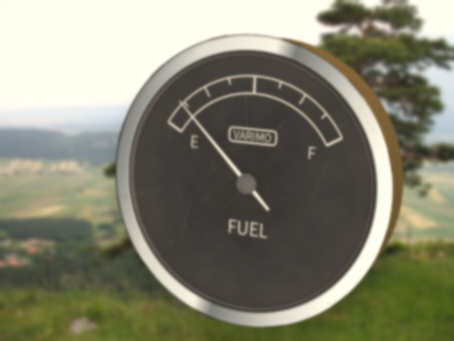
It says 0.125
